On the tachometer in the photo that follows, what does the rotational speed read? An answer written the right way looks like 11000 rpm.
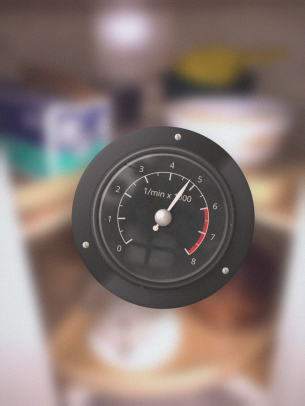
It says 4750 rpm
